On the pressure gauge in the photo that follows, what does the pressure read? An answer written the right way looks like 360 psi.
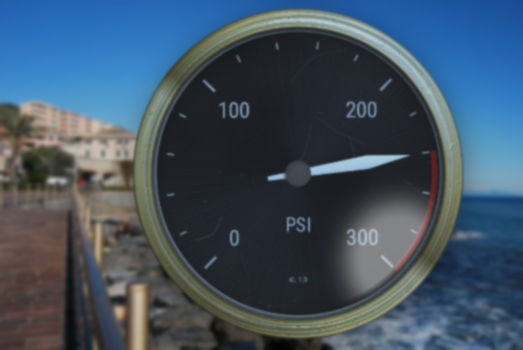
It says 240 psi
